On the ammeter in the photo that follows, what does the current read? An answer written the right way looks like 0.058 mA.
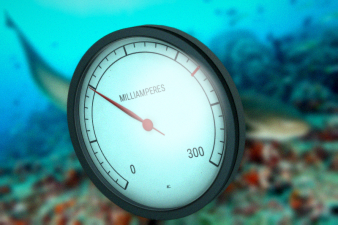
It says 100 mA
